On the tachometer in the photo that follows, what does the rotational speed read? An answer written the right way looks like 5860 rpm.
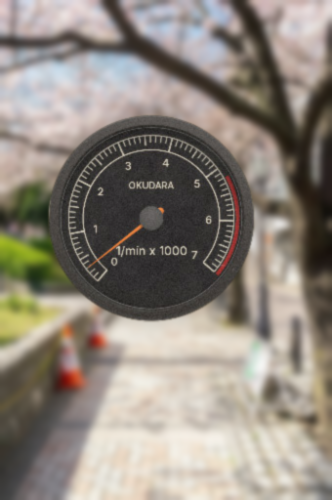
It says 300 rpm
